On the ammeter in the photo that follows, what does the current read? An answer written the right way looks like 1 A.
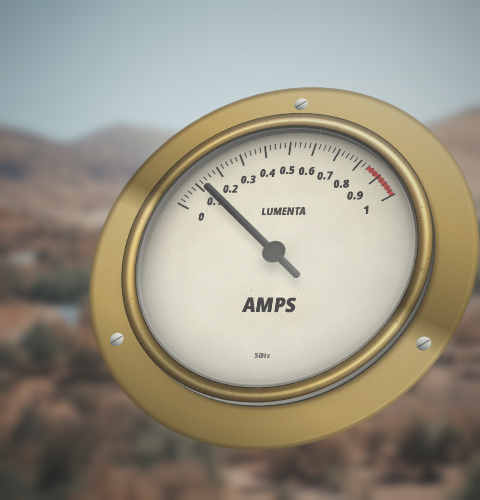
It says 0.12 A
